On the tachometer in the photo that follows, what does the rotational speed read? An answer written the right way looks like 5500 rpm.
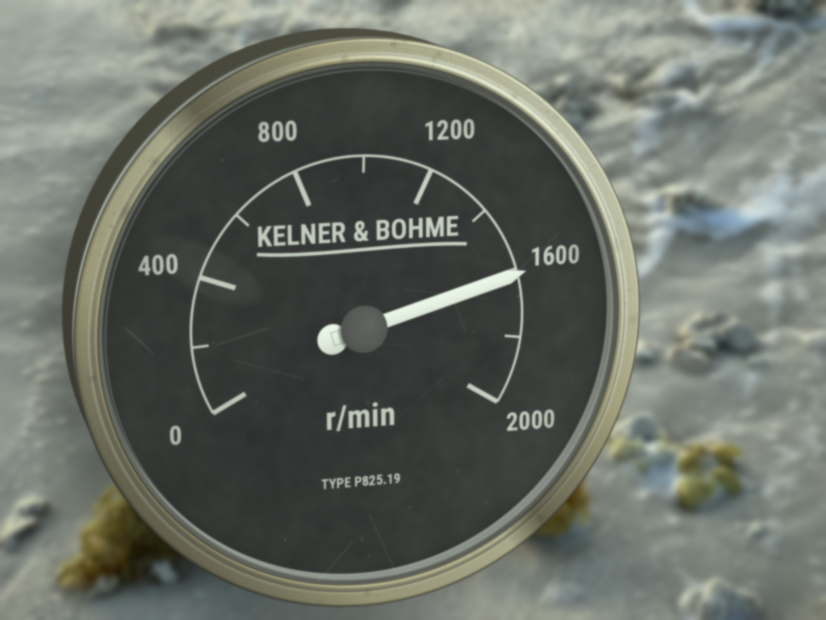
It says 1600 rpm
